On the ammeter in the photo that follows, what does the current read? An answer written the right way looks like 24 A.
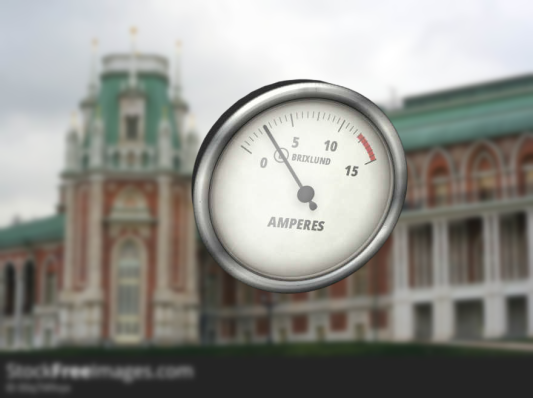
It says 2.5 A
